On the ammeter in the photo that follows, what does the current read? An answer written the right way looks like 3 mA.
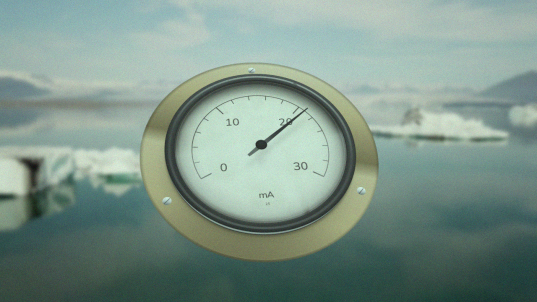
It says 21 mA
